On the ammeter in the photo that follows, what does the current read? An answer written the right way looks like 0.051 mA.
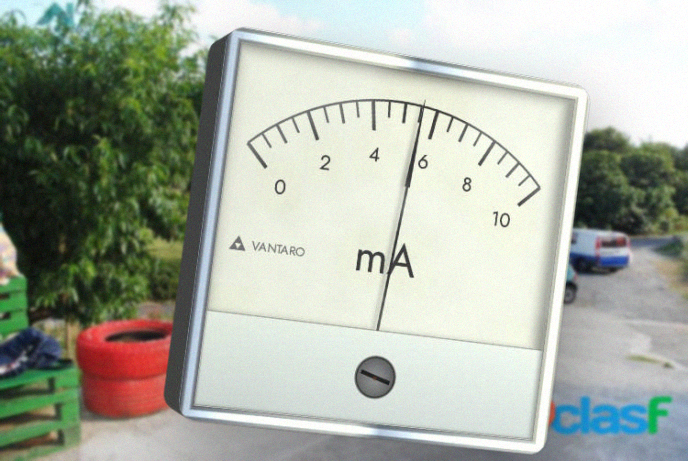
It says 5.5 mA
